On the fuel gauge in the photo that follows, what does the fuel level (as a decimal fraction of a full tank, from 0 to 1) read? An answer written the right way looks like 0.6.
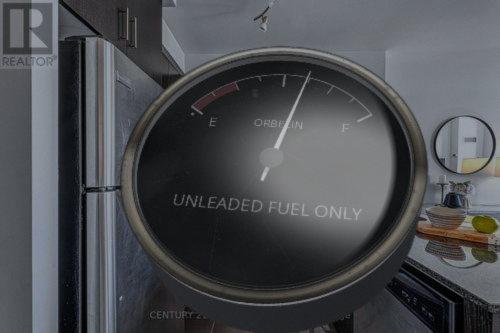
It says 0.625
